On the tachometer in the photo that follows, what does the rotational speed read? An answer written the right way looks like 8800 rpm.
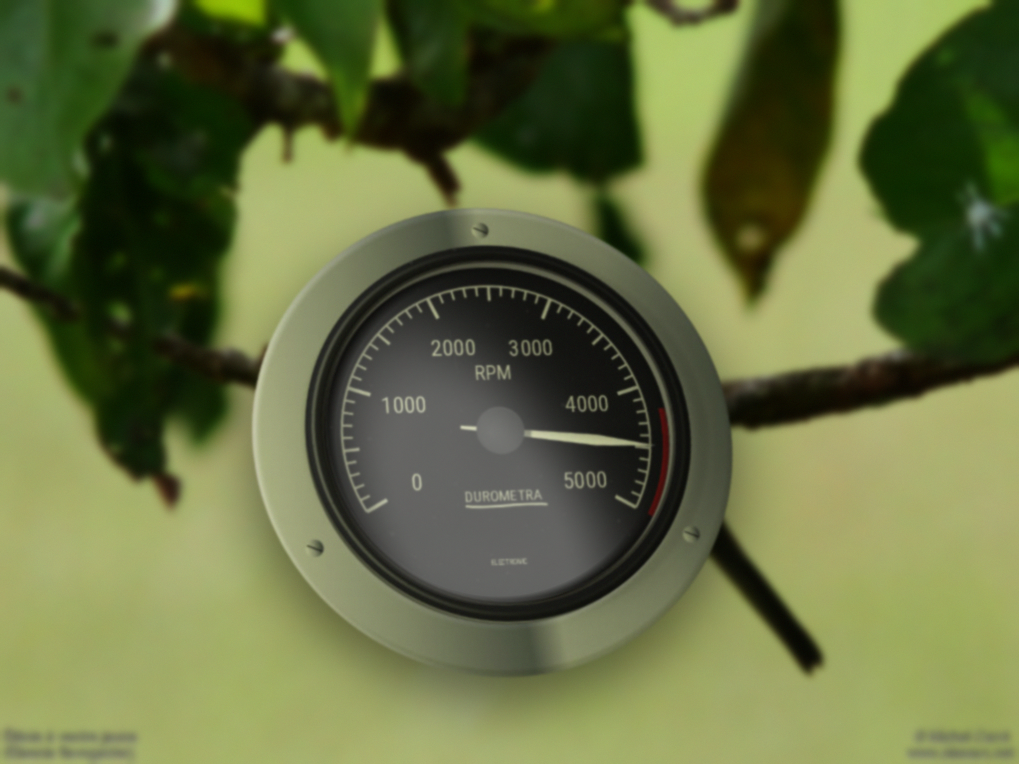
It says 4500 rpm
